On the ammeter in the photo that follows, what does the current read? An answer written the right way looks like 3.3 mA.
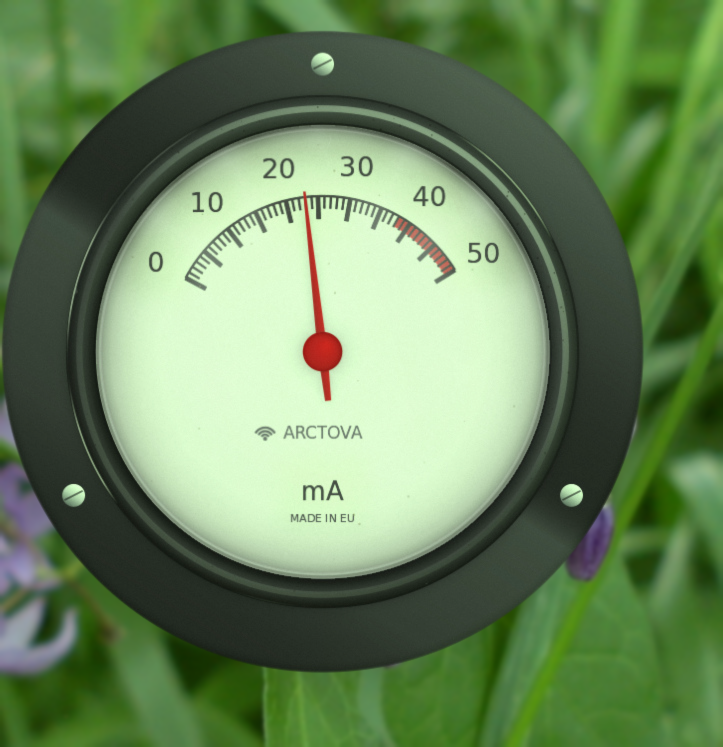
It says 23 mA
